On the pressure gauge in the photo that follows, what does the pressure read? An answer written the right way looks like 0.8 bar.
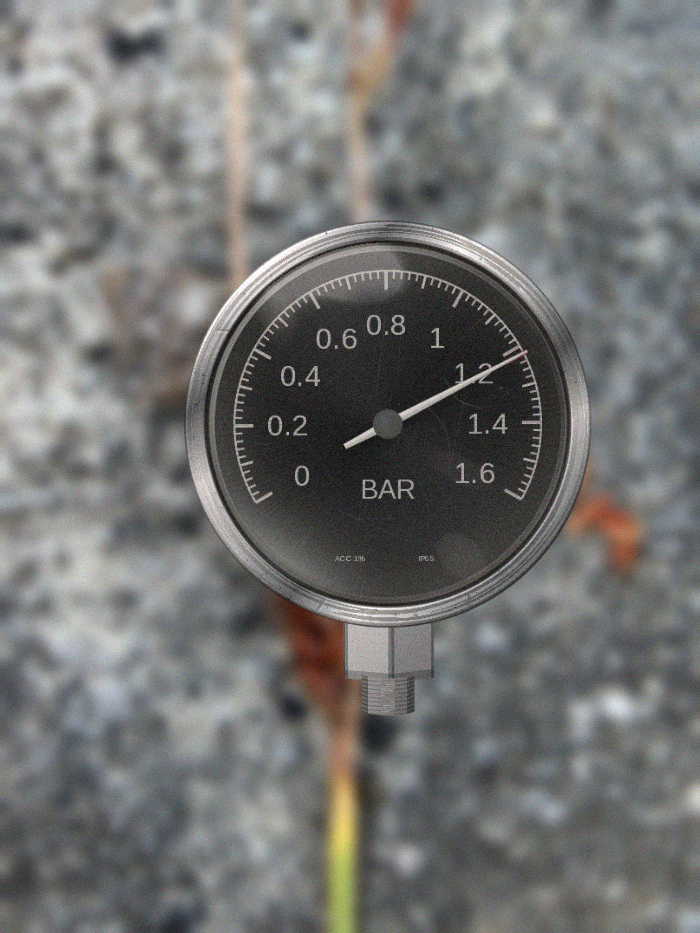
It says 1.22 bar
